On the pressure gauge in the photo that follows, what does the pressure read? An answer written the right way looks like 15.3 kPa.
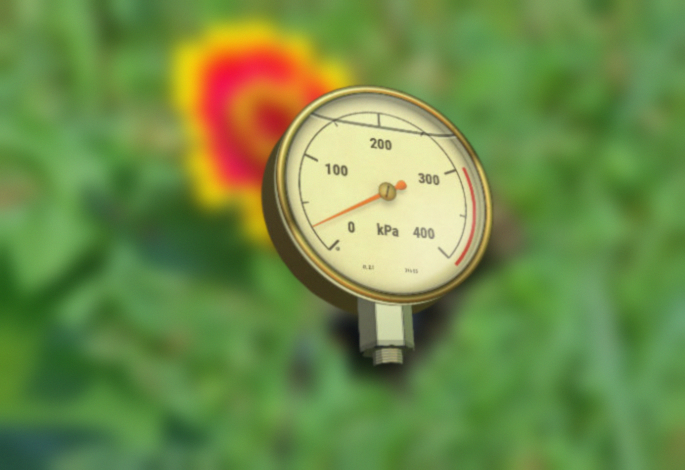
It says 25 kPa
